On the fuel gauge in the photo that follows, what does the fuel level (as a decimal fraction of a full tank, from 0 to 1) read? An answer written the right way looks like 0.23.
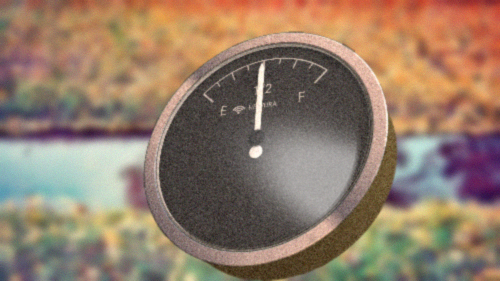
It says 0.5
